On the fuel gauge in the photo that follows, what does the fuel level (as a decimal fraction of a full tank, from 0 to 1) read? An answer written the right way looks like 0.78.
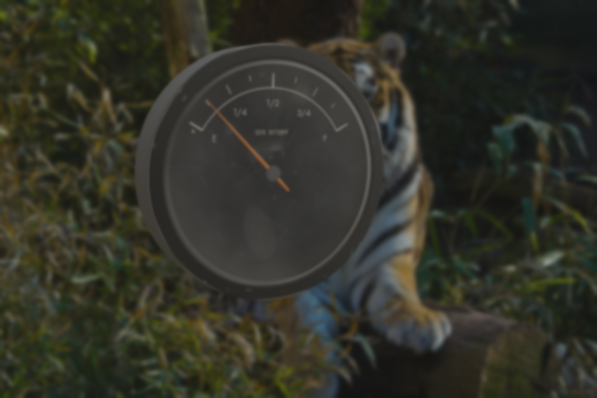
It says 0.125
